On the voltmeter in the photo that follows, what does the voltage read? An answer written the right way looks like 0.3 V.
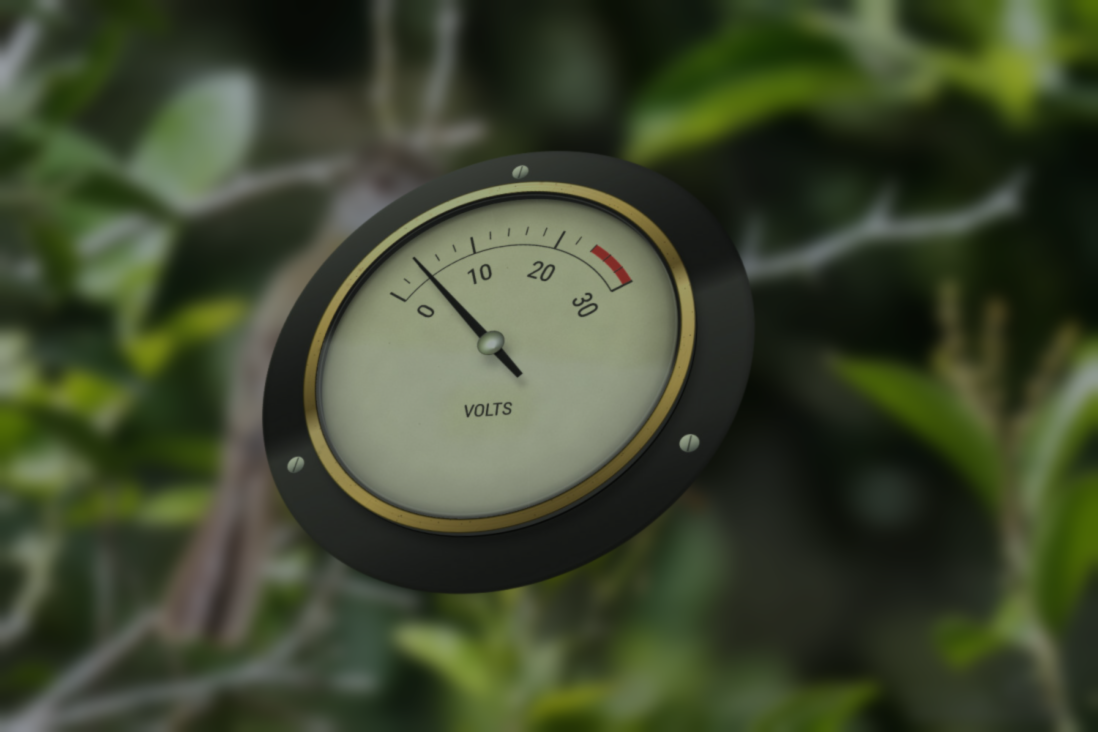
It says 4 V
